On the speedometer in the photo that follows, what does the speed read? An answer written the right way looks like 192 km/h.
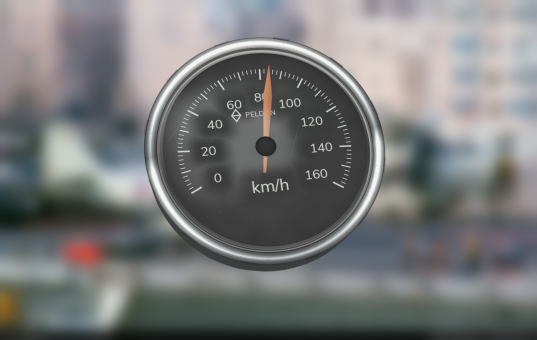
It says 84 km/h
